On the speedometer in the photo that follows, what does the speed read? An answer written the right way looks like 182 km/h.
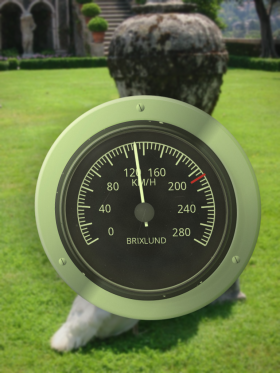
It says 132 km/h
